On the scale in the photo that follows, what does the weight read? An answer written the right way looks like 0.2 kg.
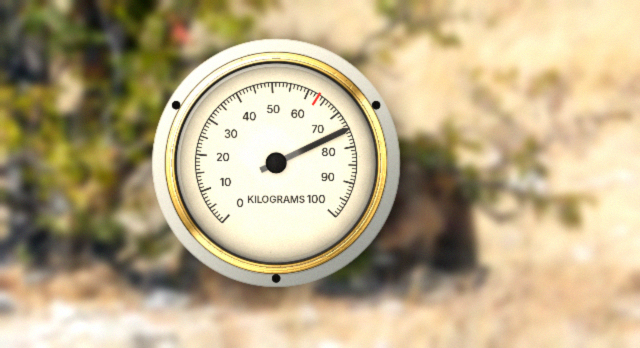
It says 75 kg
